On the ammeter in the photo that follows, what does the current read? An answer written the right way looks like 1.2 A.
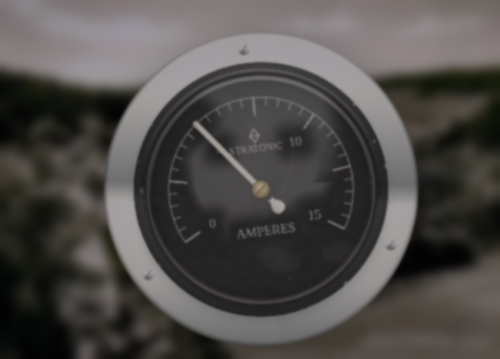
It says 5 A
